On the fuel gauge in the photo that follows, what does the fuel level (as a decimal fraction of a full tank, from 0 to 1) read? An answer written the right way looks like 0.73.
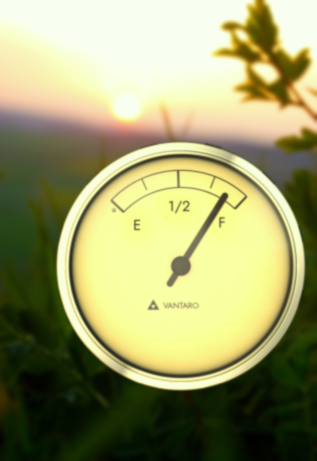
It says 0.875
